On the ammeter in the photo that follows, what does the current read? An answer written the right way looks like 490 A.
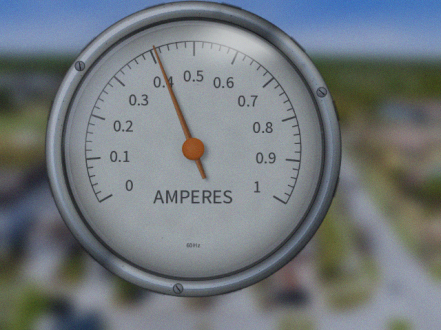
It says 0.41 A
